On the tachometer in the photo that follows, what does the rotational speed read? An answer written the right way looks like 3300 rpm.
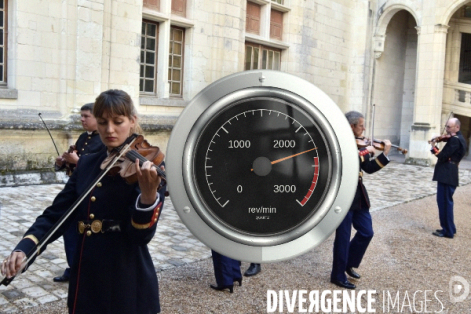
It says 2300 rpm
